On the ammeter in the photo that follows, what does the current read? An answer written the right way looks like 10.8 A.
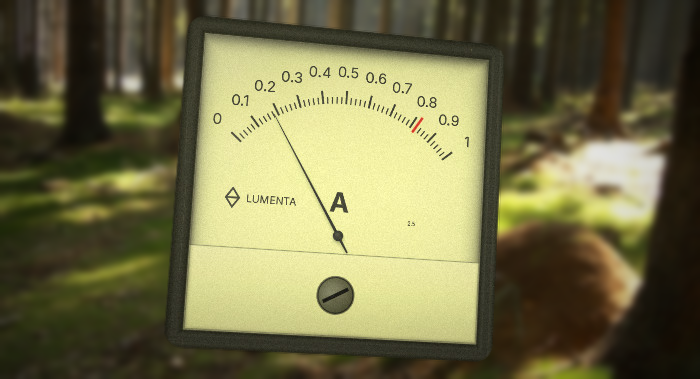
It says 0.18 A
